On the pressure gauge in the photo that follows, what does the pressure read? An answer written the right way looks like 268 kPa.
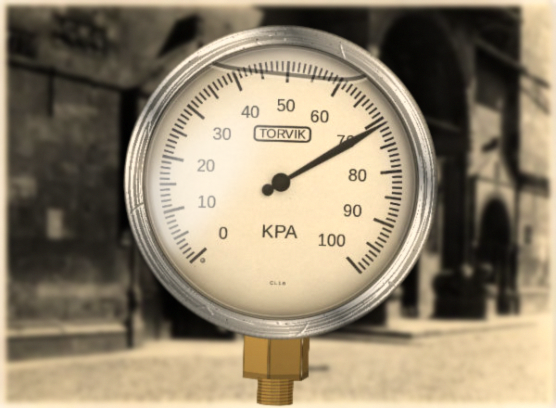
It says 71 kPa
